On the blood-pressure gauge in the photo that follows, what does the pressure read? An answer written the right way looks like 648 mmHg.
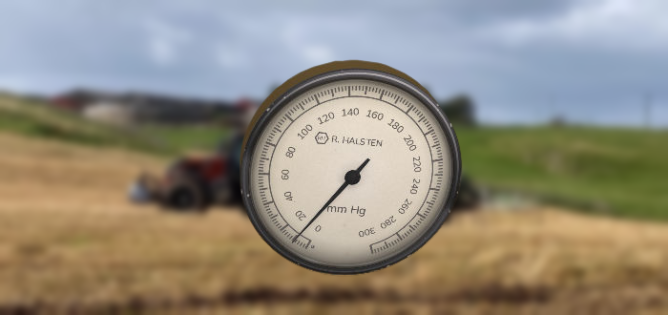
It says 10 mmHg
